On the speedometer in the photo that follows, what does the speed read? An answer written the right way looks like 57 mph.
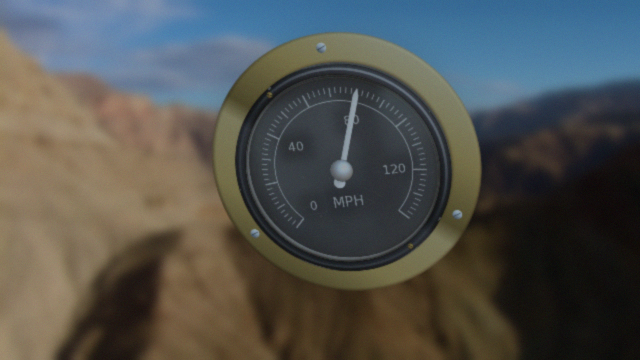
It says 80 mph
